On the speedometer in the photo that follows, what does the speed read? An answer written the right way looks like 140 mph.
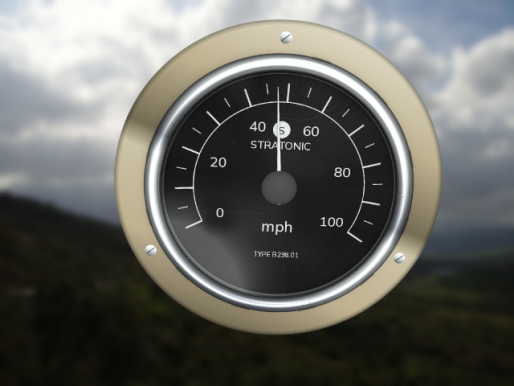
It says 47.5 mph
